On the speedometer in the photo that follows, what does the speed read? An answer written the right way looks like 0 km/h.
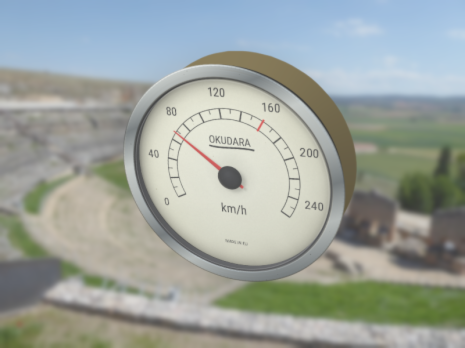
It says 70 km/h
